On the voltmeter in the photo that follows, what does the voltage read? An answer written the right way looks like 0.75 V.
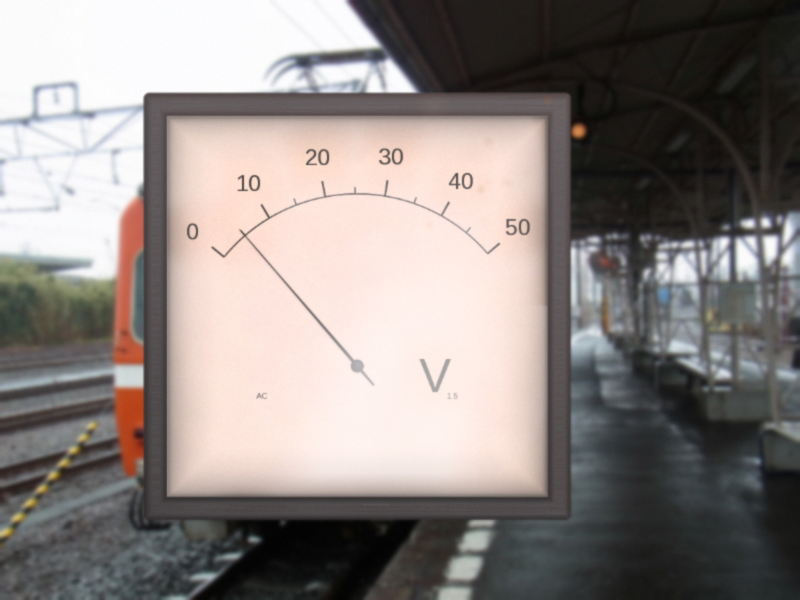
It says 5 V
